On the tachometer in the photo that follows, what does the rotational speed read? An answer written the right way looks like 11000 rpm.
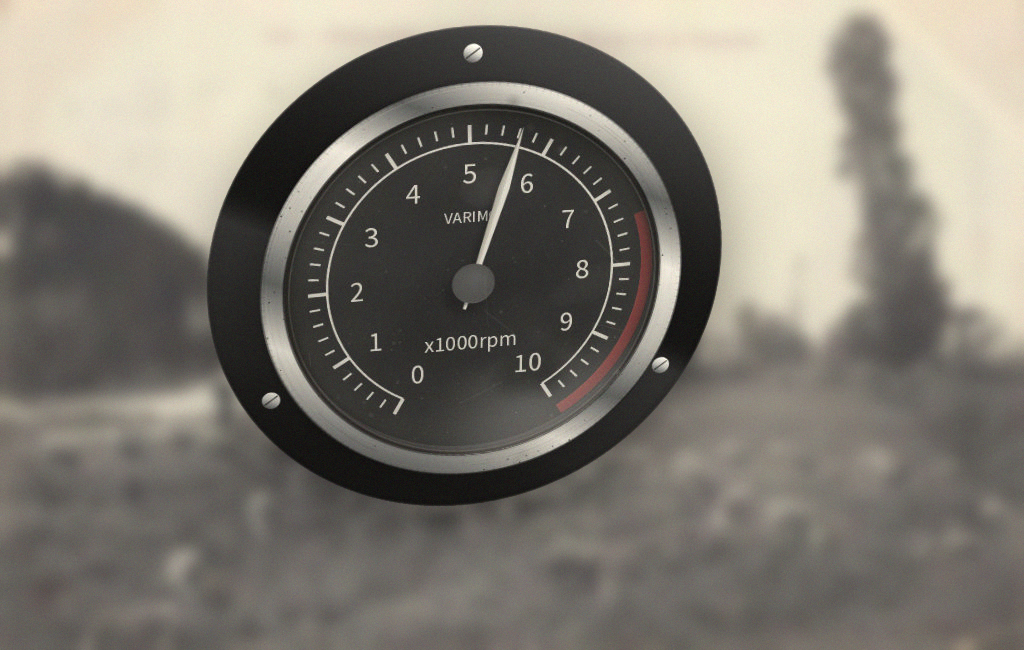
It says 5600 rpm
